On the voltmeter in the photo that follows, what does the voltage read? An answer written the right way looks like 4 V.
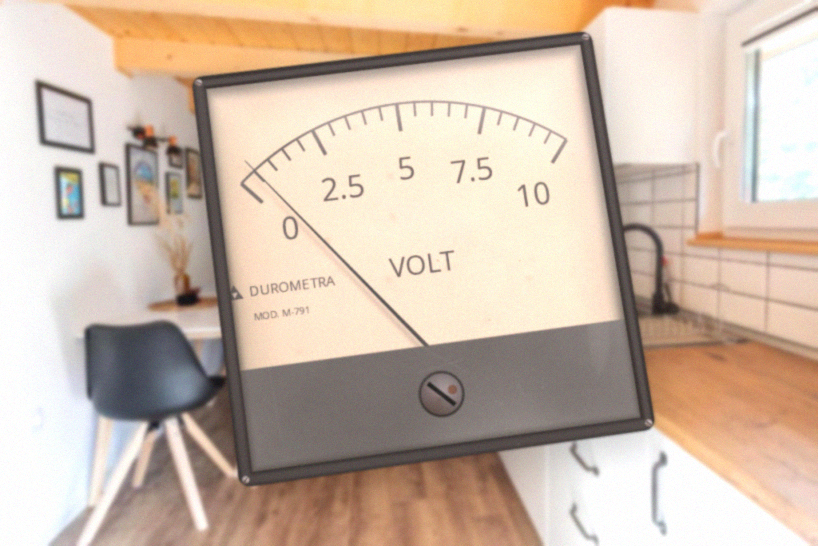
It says 0.5 V
